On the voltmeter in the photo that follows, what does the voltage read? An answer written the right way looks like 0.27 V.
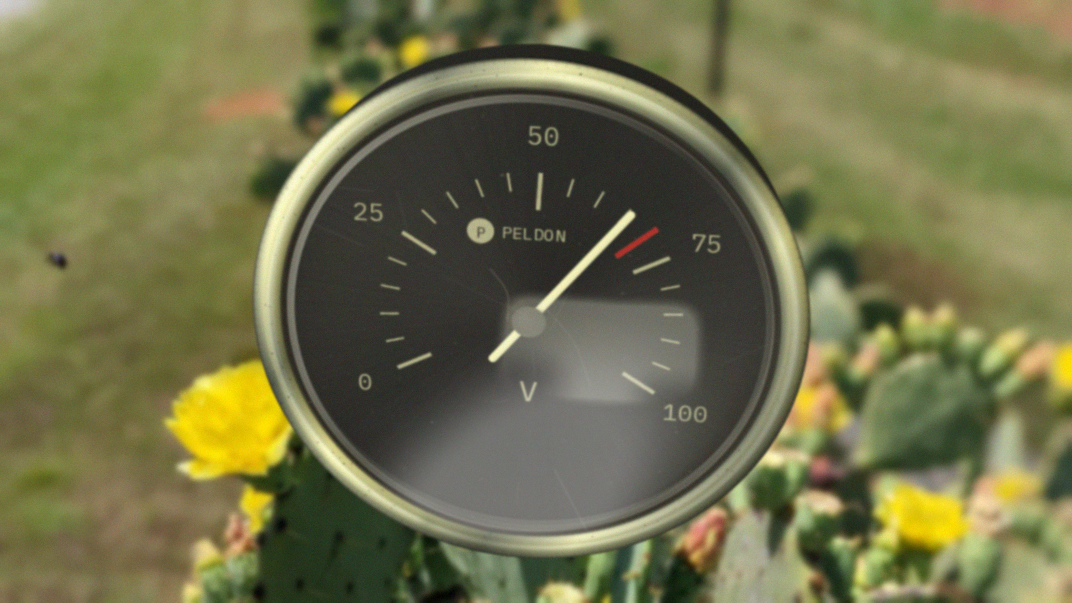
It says 65 V
